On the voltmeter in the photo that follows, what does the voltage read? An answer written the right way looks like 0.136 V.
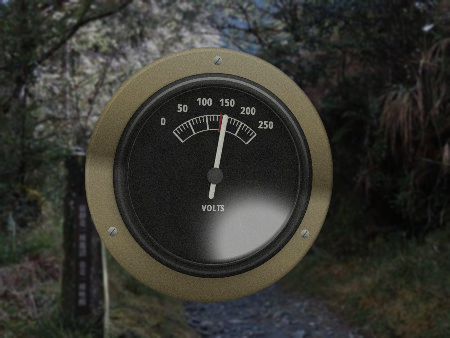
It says 150 V
